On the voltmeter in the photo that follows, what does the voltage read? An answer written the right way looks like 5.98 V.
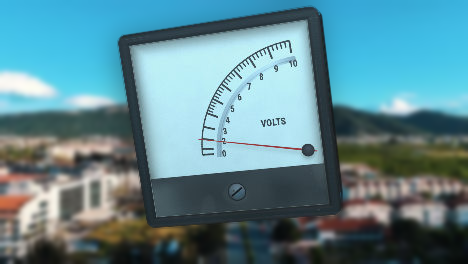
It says 2 V
